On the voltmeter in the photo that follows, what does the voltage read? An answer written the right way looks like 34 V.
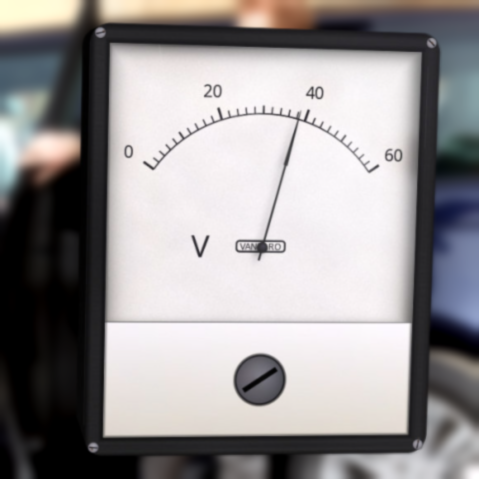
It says 38 V
